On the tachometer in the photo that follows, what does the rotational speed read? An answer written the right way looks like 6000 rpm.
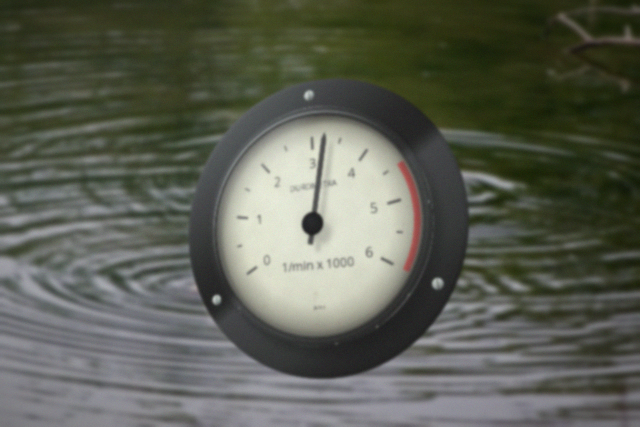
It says 3250 rpm
